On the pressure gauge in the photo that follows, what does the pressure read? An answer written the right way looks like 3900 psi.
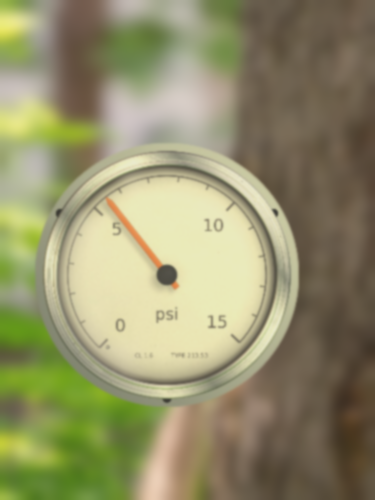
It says 5.5 psi
